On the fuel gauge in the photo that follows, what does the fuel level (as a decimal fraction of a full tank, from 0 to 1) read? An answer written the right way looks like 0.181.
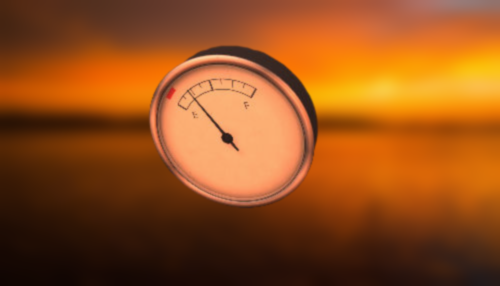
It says 0.25
